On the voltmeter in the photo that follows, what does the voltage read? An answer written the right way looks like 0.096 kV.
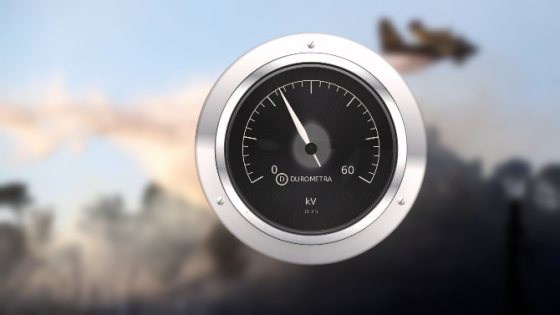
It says 23 kV
